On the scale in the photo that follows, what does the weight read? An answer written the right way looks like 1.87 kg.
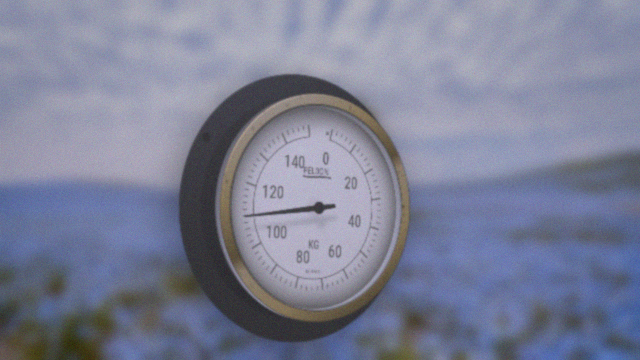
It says 110 kg
